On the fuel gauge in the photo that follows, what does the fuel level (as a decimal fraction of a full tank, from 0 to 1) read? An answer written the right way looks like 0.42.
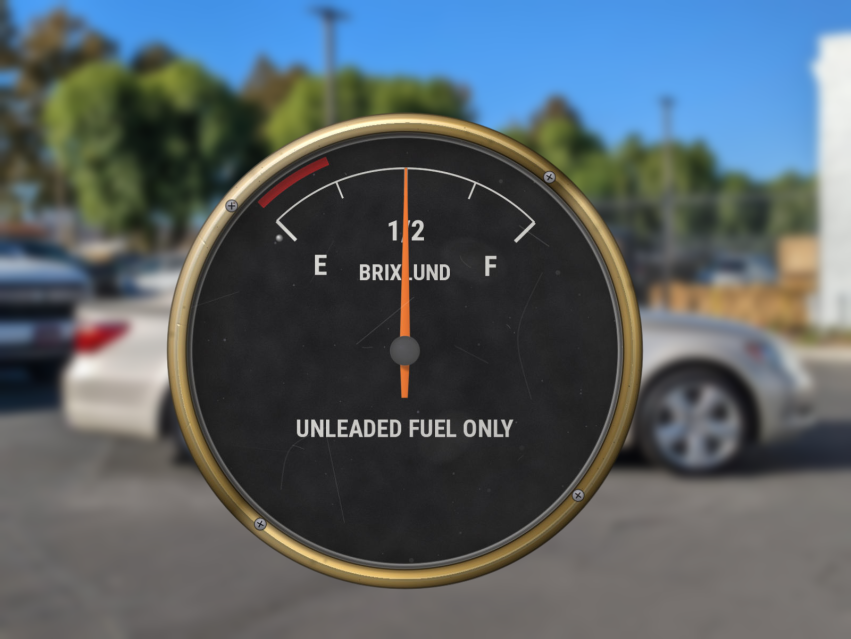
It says 0.5
